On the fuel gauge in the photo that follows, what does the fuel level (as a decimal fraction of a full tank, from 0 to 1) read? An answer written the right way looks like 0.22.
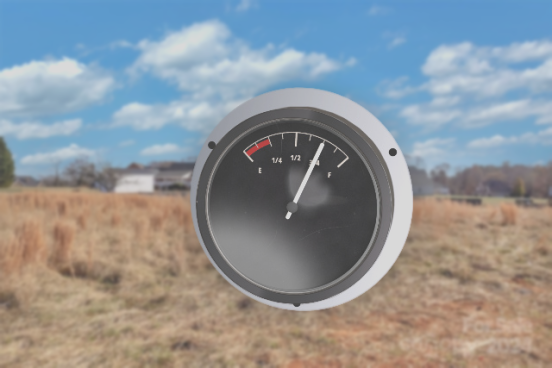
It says 0.75
